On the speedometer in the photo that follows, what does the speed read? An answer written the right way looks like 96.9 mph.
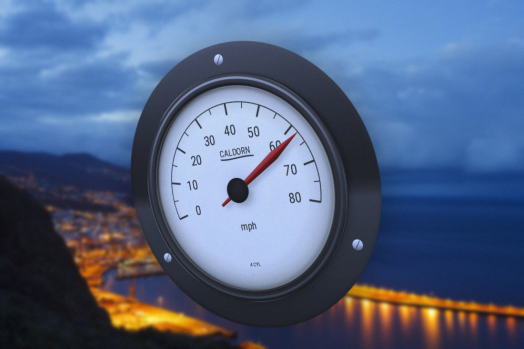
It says 62.5 mph
